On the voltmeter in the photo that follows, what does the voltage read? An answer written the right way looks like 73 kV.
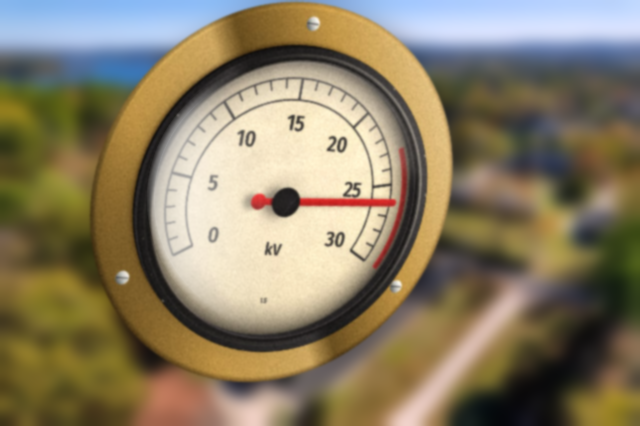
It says 26 kV
